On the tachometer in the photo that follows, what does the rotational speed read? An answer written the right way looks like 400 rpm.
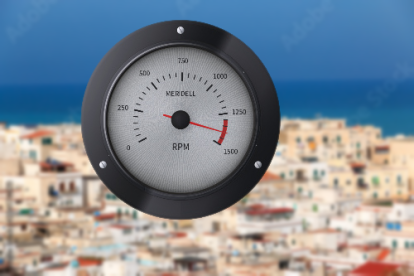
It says 1400 rpm
